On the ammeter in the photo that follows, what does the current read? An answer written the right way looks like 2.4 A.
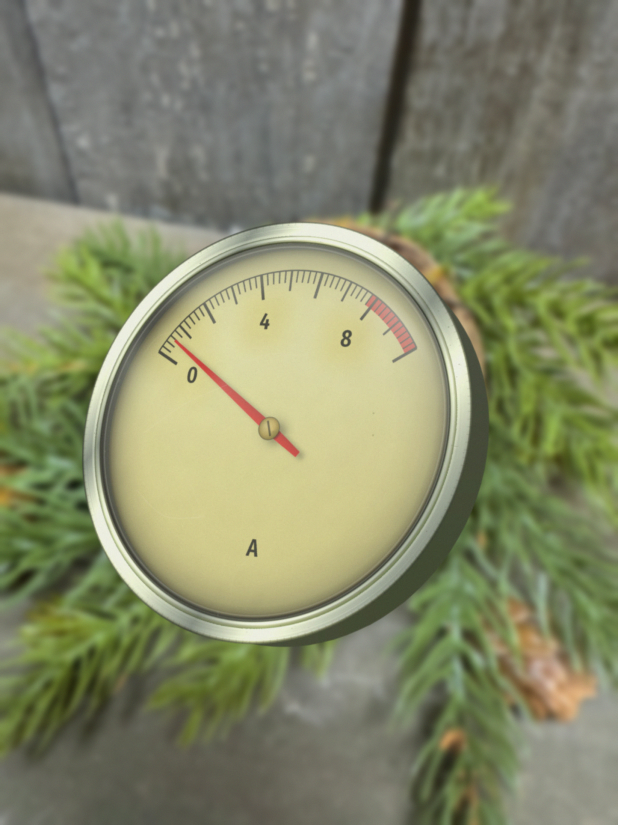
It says 0.6 A
